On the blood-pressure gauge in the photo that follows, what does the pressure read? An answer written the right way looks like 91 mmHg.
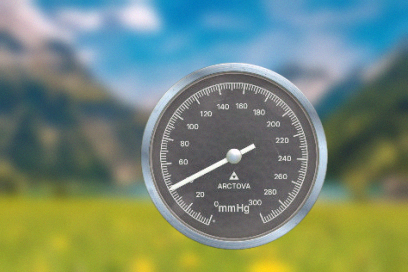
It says 40 mmHg
